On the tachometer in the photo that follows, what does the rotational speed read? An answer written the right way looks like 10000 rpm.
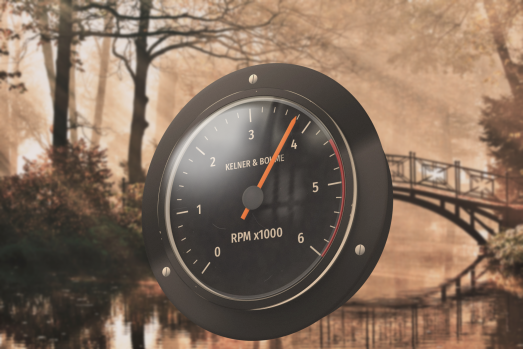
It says 3800 rpm
